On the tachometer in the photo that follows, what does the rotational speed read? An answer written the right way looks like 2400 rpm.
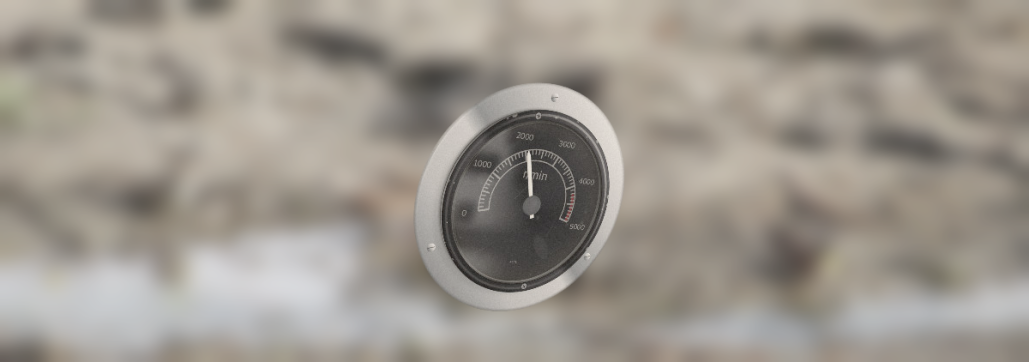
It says 2000 rpm
